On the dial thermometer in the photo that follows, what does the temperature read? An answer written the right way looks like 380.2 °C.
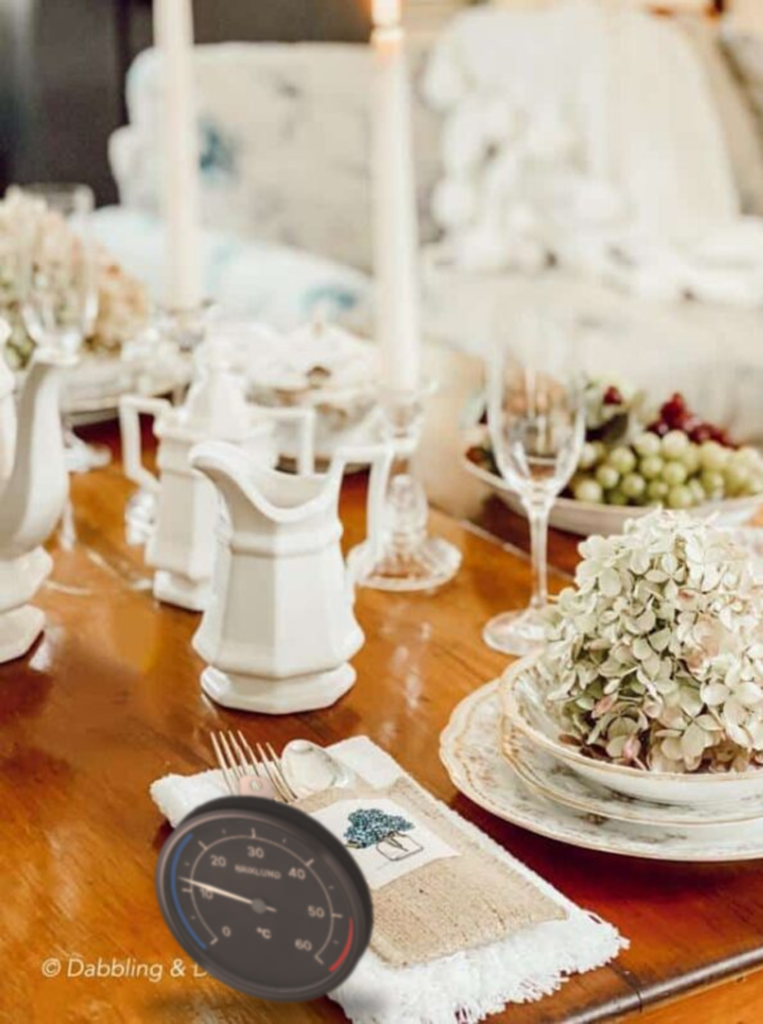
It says 12.5 °C
